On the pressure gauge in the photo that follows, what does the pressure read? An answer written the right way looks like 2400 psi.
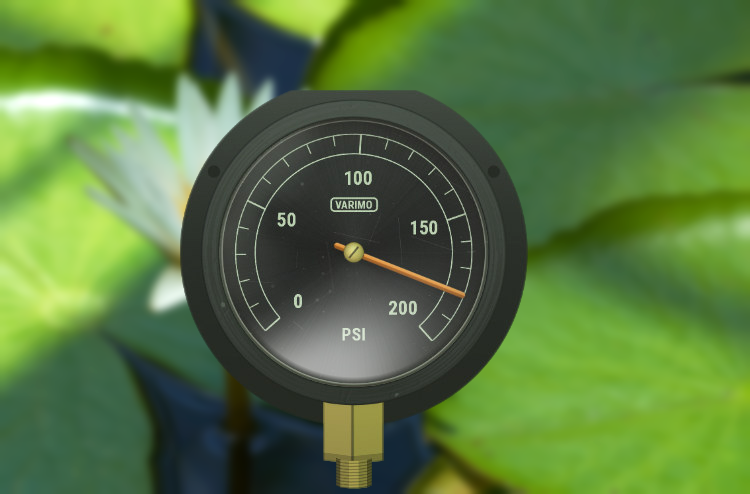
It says 180 psi
